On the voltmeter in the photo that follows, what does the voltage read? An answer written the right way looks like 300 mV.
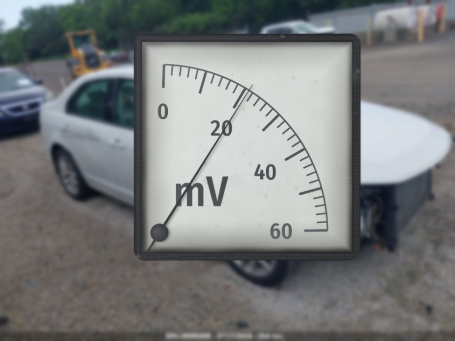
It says 21 mV
